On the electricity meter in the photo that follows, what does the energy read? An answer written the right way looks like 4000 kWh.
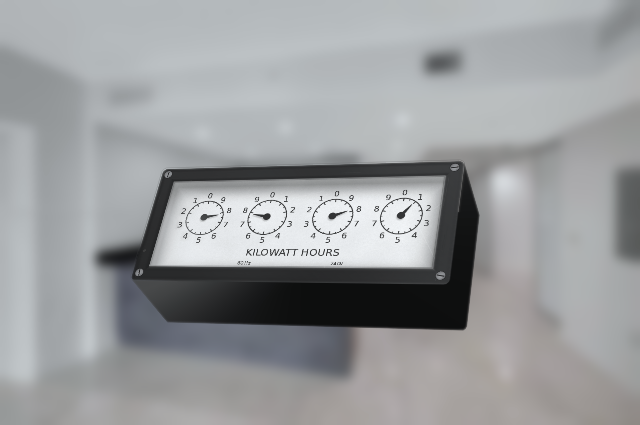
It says 7781 kWh
